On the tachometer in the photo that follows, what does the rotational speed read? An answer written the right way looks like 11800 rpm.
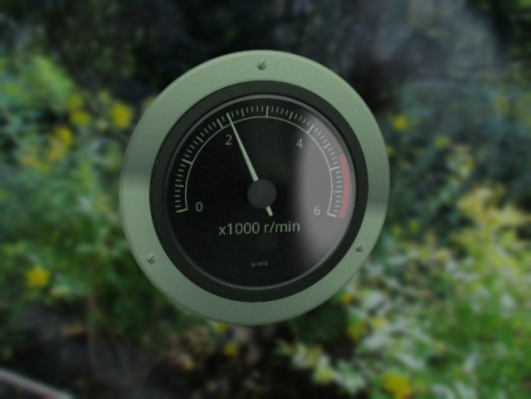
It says 2200 rpm
